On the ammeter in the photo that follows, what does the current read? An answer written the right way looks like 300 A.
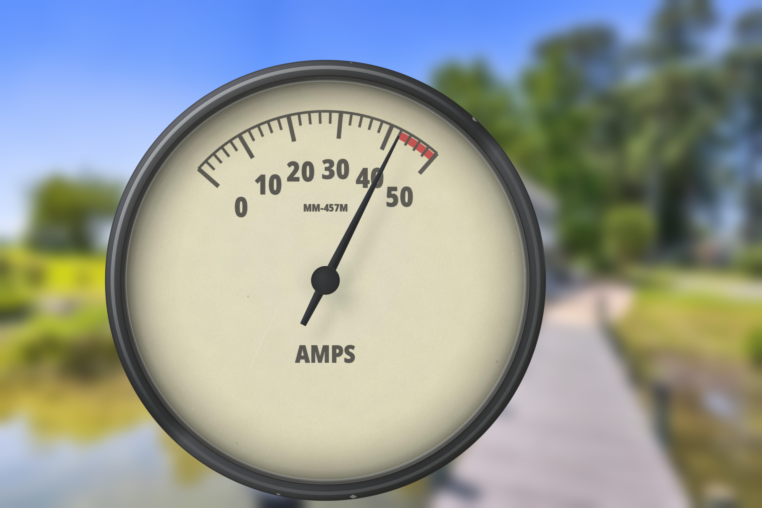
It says 42 A
